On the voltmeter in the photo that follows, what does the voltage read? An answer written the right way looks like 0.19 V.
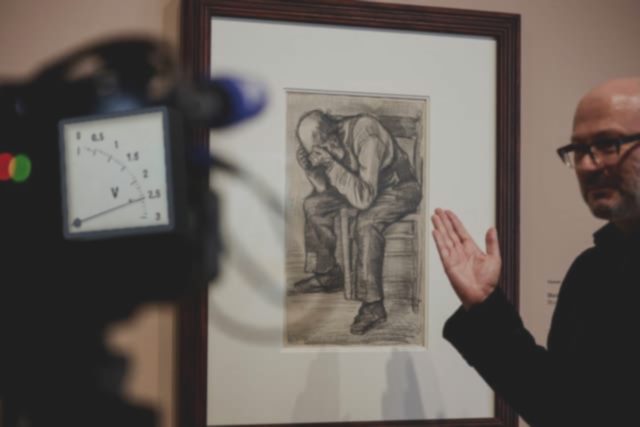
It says 2.5 V
